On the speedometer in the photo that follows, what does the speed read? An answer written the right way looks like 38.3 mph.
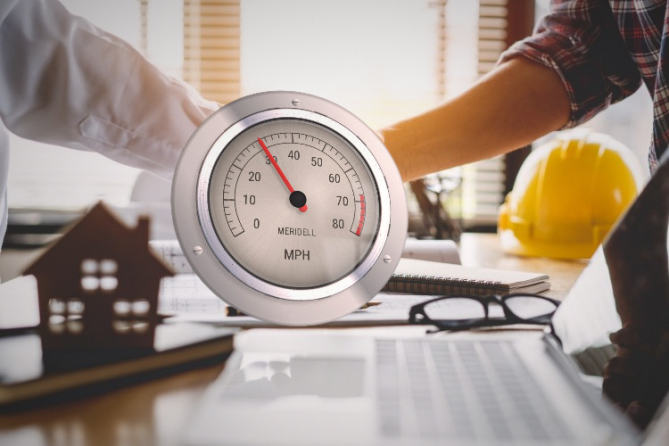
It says 30 mph
